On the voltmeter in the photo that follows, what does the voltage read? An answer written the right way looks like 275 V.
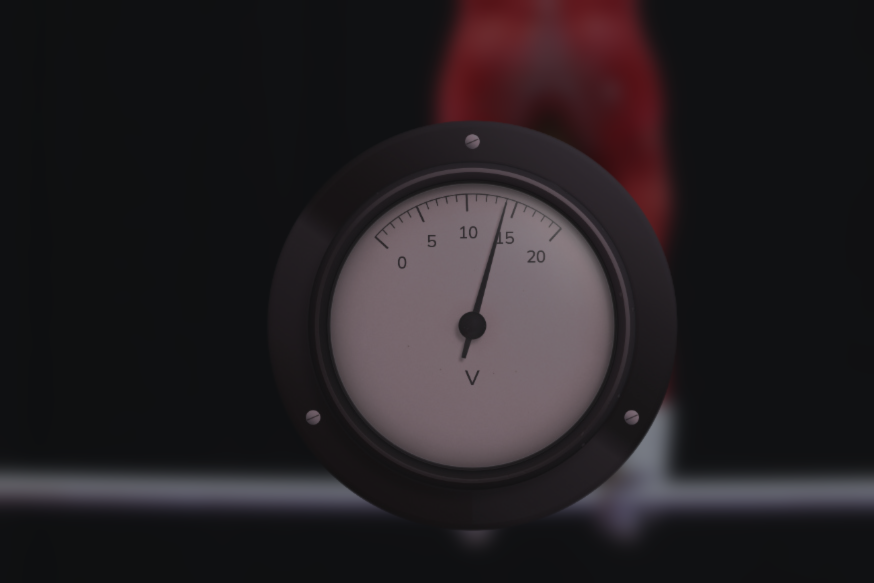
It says 14 V
